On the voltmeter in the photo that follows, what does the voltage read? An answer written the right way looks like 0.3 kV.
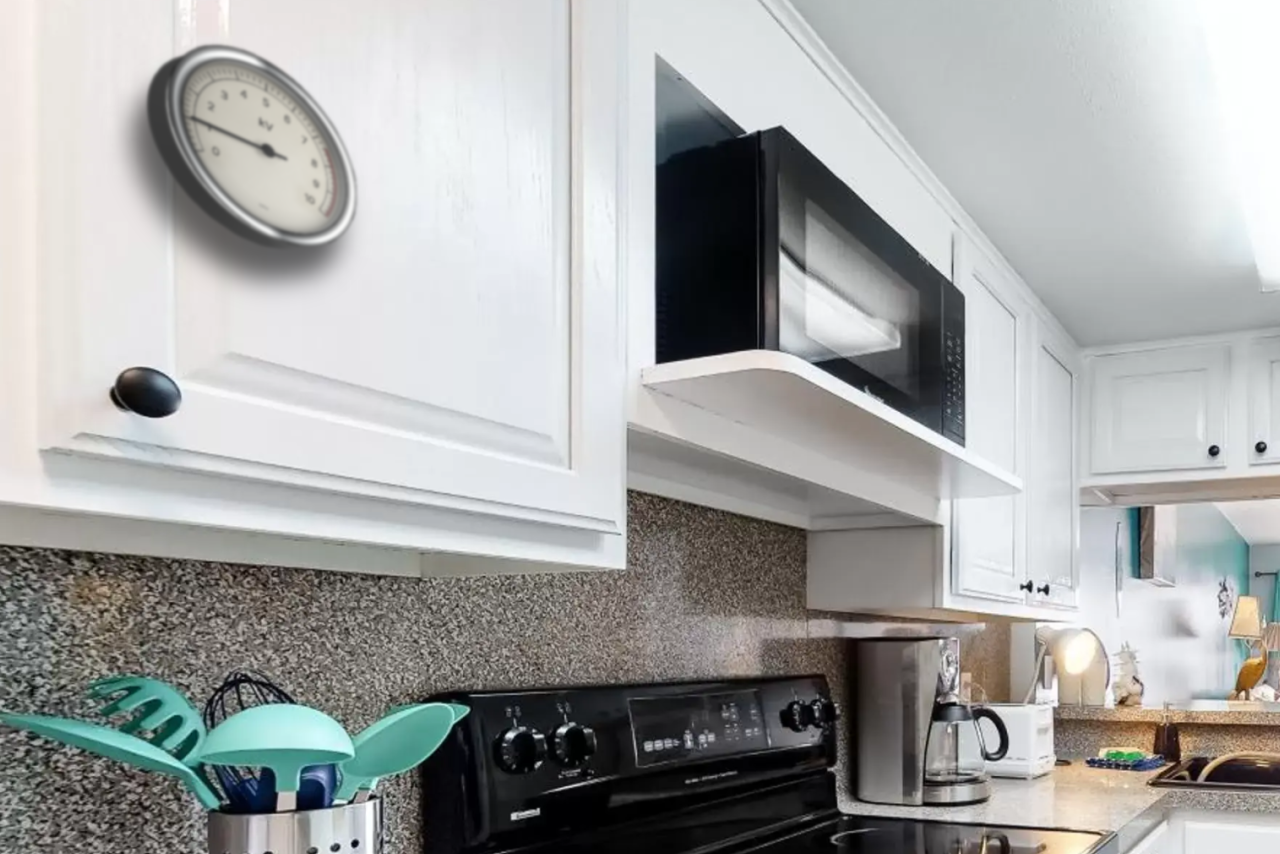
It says 1 kV
